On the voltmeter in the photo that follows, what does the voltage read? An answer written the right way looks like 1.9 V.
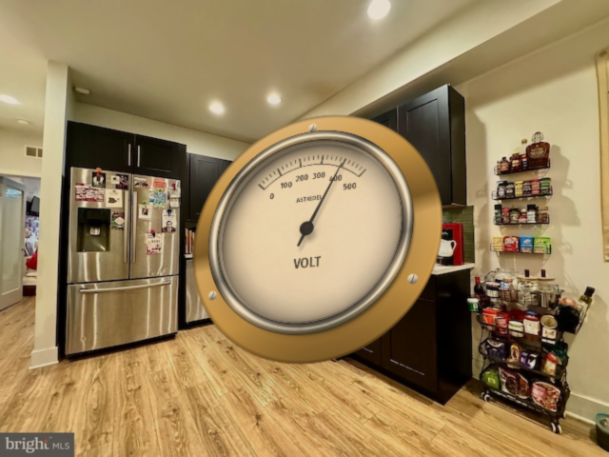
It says 400 V
